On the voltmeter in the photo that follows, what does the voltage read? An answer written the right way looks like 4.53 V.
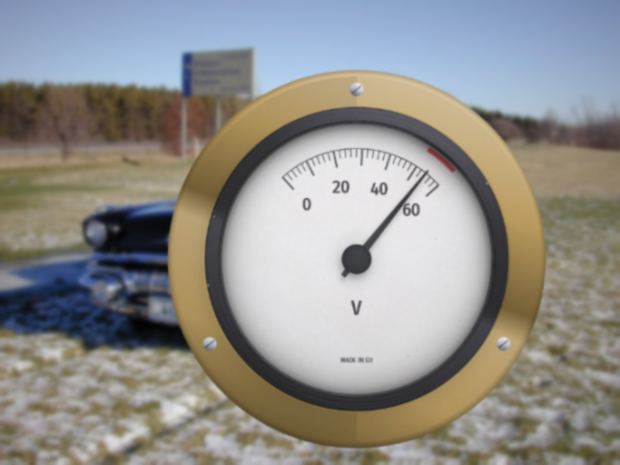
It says 54 V
